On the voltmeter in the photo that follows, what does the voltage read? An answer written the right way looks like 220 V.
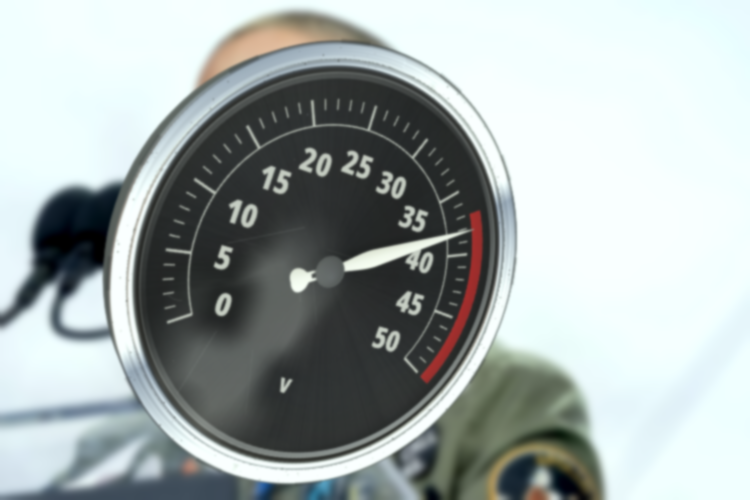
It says 38 V
